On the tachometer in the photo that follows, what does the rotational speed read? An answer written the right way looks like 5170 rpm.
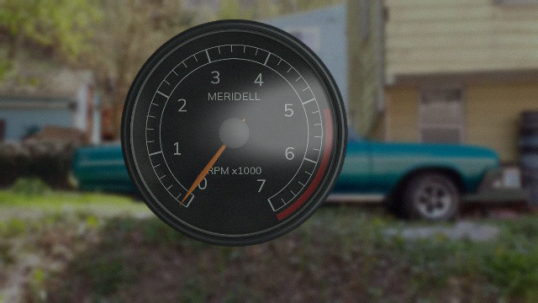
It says 100 rpm
